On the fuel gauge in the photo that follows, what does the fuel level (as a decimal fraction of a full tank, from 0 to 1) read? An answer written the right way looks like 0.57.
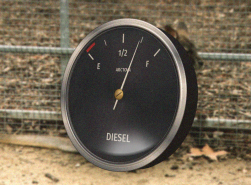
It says 0.75
